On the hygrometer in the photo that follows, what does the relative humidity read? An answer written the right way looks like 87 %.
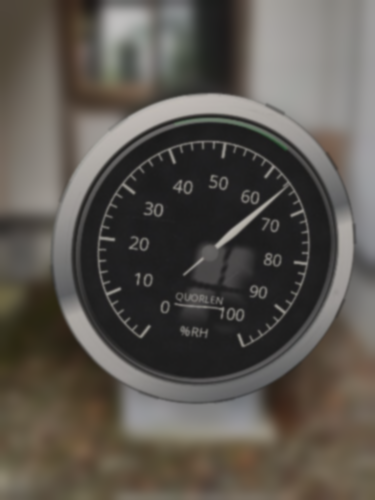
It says 64 %
